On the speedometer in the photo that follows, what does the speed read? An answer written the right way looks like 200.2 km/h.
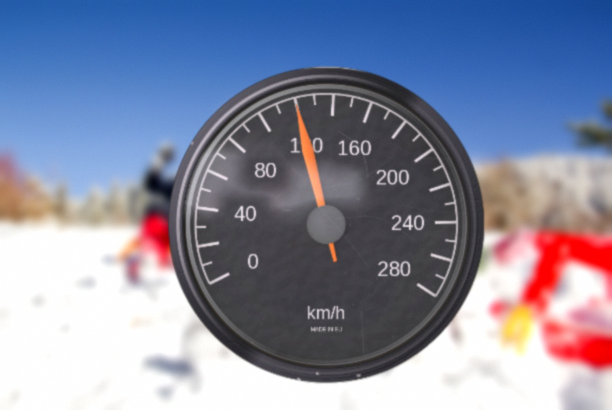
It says 120 km/h
